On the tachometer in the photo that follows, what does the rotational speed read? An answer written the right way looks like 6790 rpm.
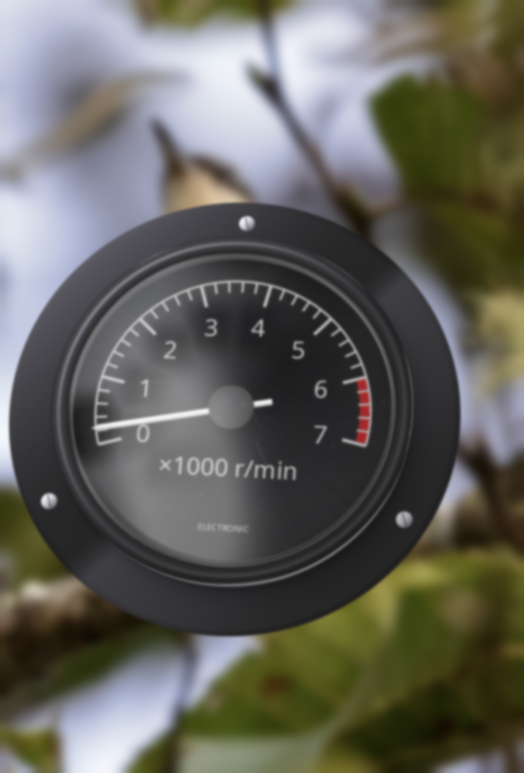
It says 200 rpm
